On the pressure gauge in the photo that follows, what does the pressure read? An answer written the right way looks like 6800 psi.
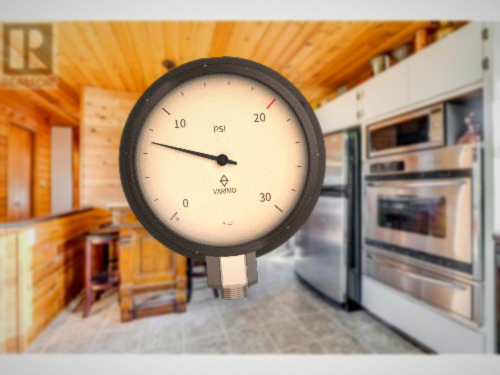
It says 7 psi
